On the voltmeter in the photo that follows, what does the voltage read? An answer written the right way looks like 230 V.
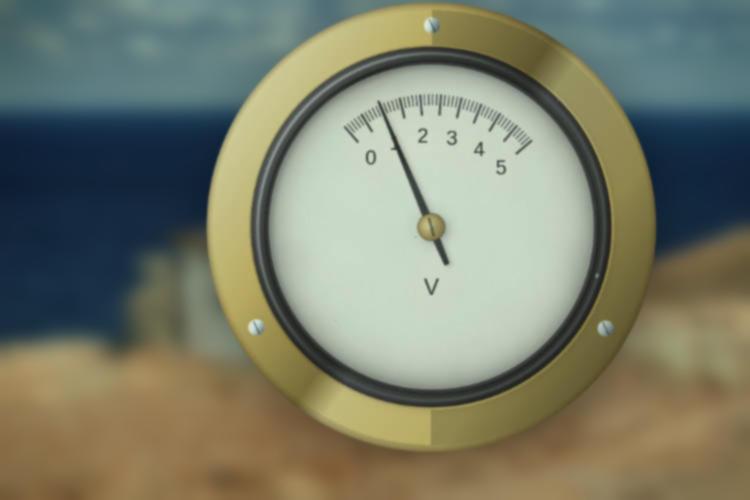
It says 1 V
